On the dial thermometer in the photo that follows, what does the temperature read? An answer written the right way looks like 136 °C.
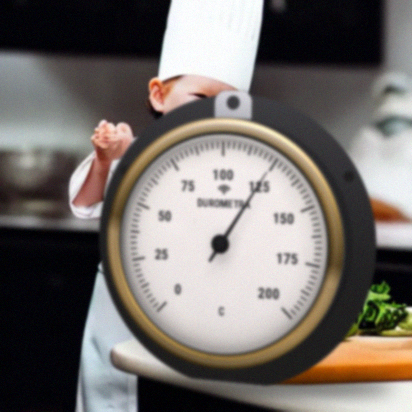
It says 125 °C
